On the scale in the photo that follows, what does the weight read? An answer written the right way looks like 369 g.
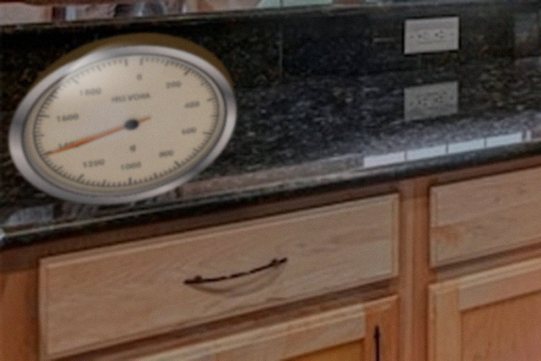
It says 1400 g
